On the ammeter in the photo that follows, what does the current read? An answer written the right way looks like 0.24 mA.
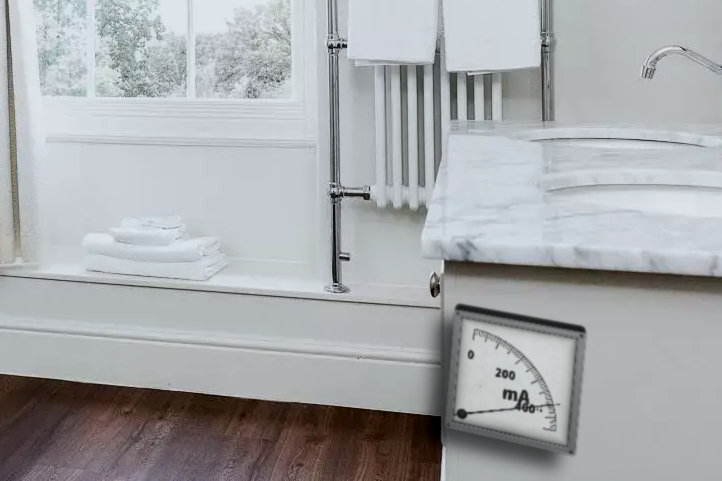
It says 400 mA
